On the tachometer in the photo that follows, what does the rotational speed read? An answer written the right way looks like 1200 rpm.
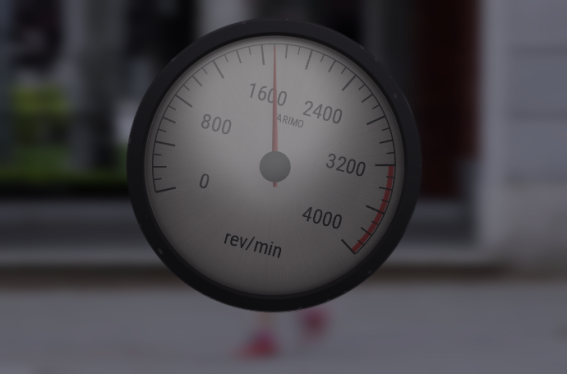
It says 1700 rpm
